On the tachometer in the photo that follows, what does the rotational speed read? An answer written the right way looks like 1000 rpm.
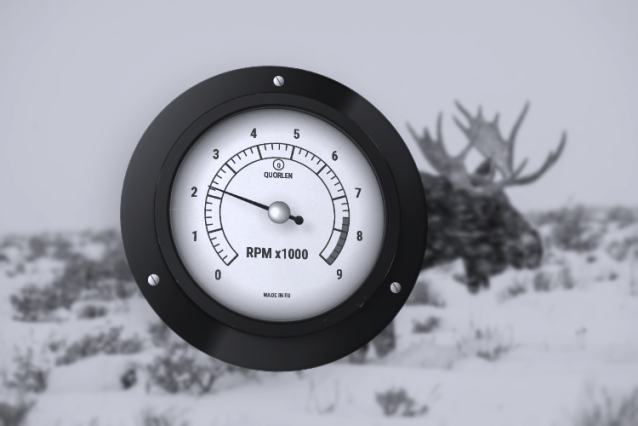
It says 2200 rpm
